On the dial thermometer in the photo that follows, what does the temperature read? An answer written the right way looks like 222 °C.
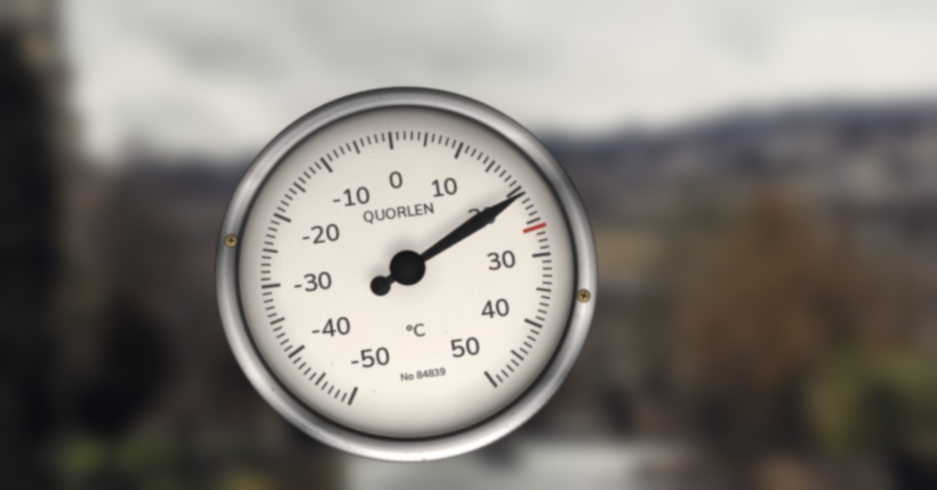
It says 21 °C
